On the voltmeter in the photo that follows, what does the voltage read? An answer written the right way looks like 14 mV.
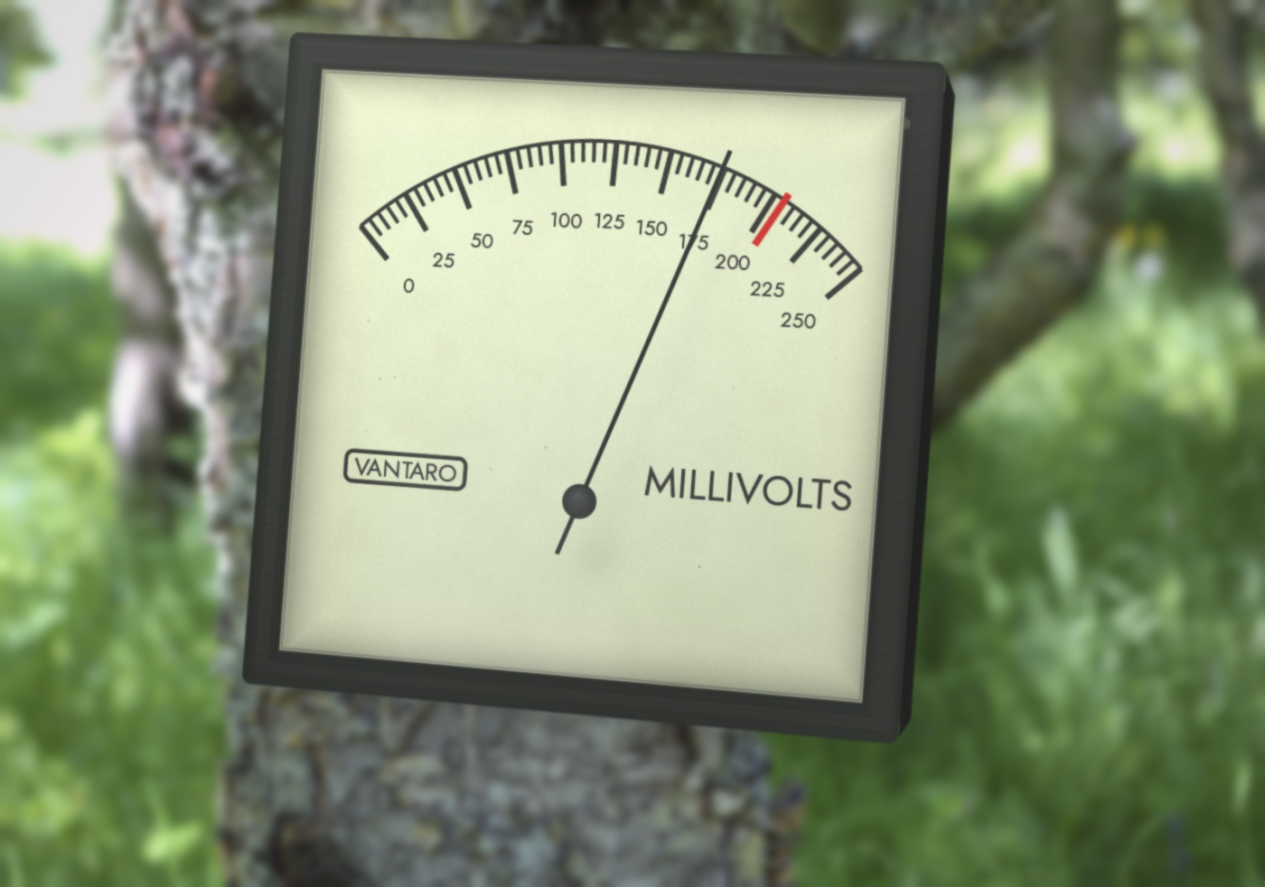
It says 175 mV
